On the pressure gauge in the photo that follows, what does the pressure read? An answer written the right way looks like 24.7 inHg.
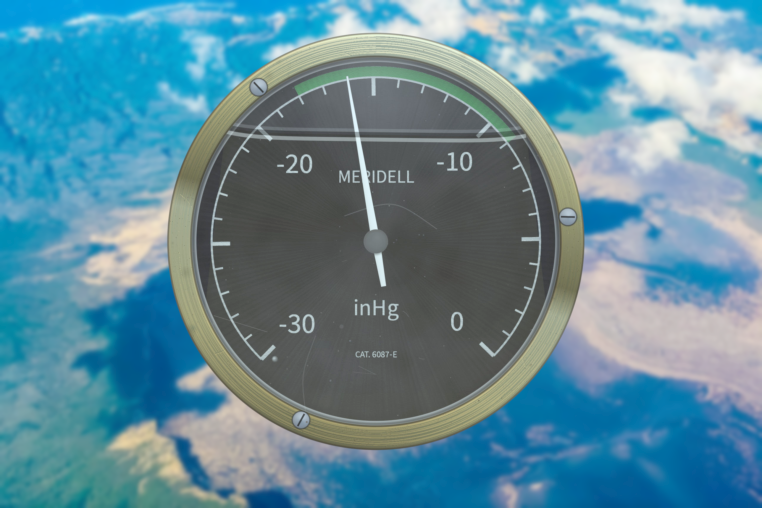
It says -16 inHg
